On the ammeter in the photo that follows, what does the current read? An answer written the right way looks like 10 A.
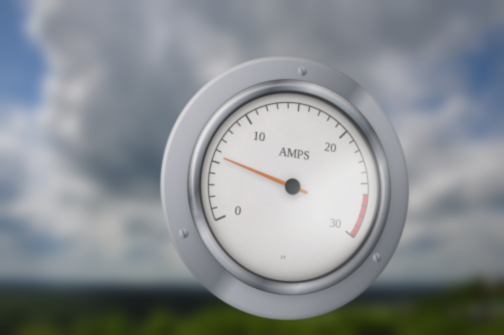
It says 5.5 A
